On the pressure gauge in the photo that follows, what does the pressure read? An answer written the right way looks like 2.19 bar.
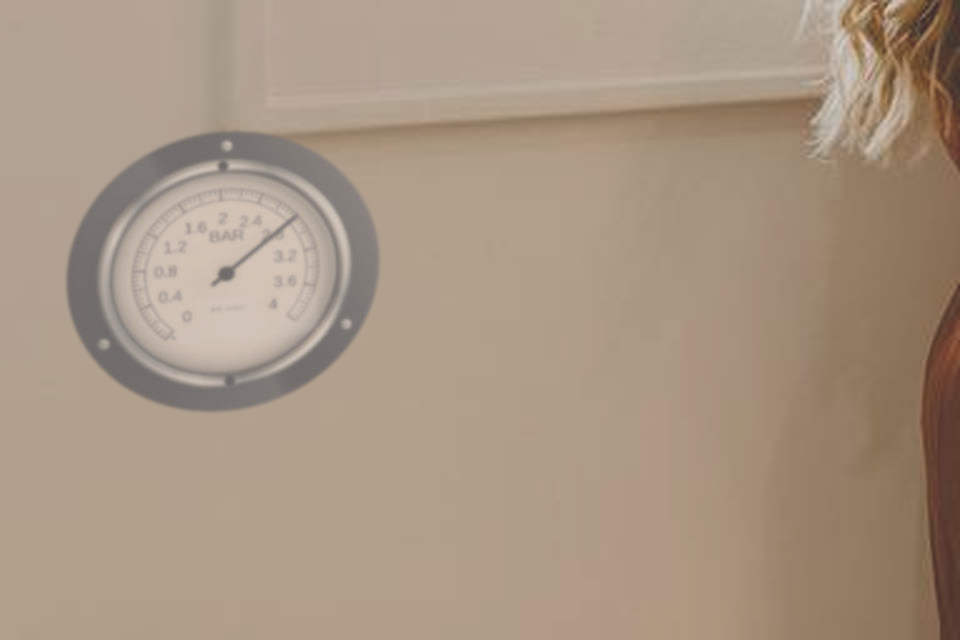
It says 2.8 bar
